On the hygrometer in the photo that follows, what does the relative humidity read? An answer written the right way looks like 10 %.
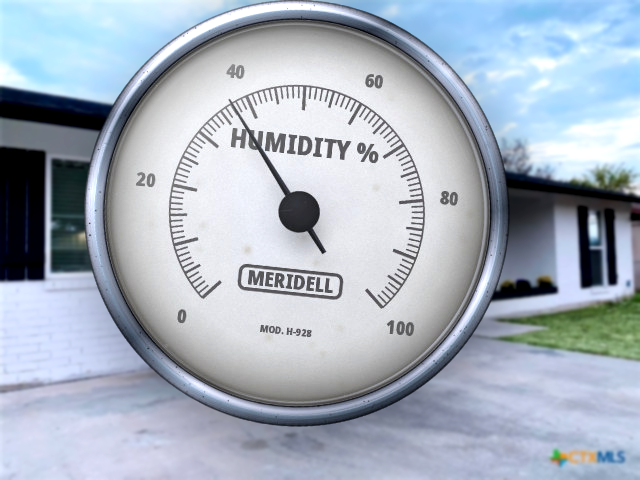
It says 37 %
